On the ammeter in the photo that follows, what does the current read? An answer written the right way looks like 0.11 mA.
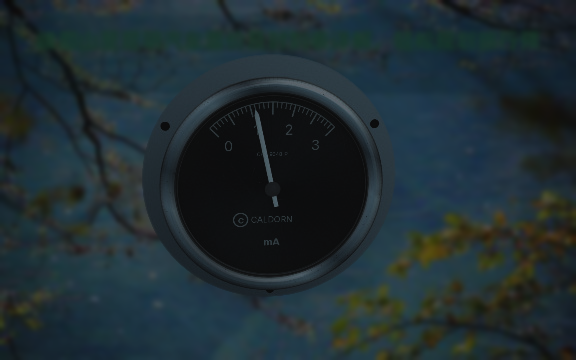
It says 1.1 mA
